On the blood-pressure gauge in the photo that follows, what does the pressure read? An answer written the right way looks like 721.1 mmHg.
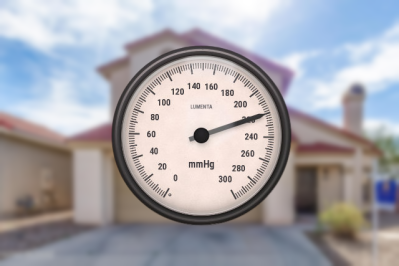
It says 220 mmHg
